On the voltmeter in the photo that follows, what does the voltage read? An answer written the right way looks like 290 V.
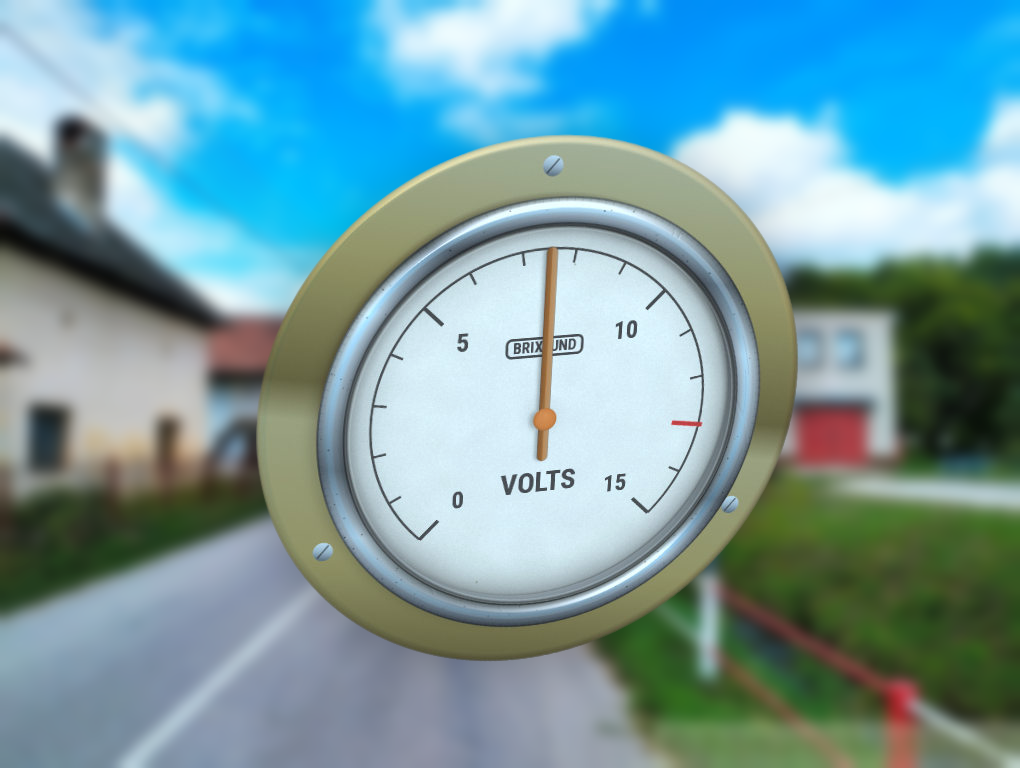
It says 7.5 V
